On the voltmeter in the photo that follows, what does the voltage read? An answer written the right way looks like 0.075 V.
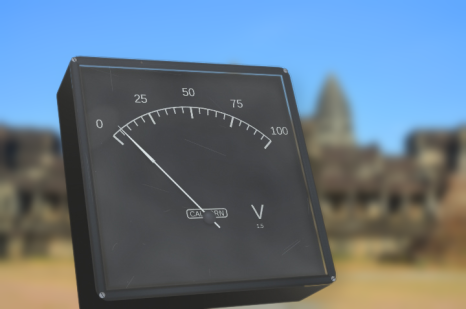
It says 5 V
